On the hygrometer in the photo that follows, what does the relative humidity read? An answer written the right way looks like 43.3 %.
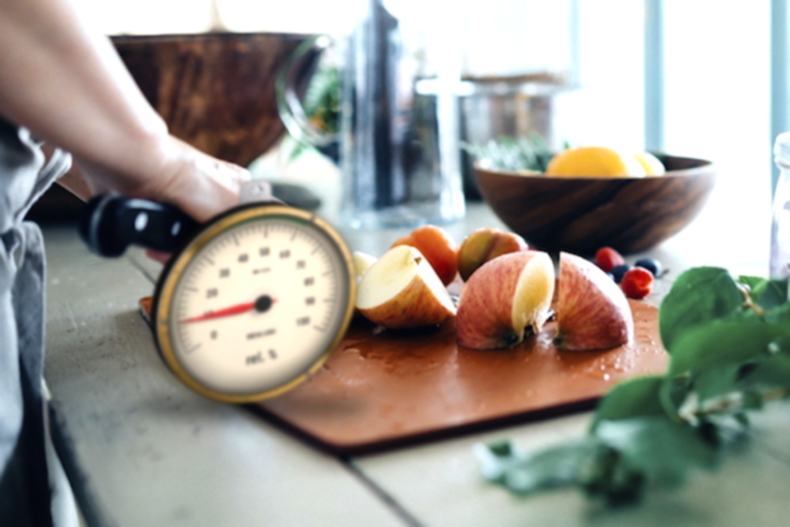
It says 10 %
